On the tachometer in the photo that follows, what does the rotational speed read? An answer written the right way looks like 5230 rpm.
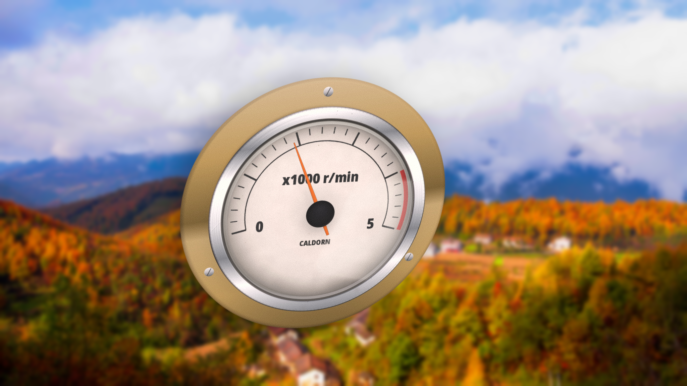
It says 1900 rpm
